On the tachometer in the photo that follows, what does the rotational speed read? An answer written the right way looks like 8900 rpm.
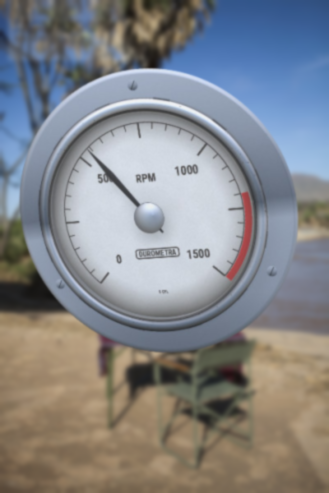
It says 550 rpm
